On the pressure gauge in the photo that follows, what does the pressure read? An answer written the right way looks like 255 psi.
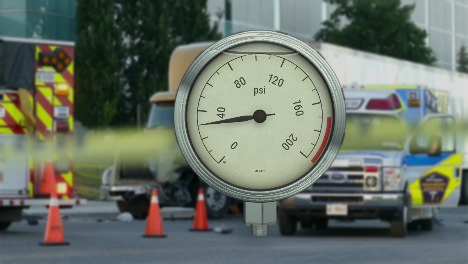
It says 30 psi
